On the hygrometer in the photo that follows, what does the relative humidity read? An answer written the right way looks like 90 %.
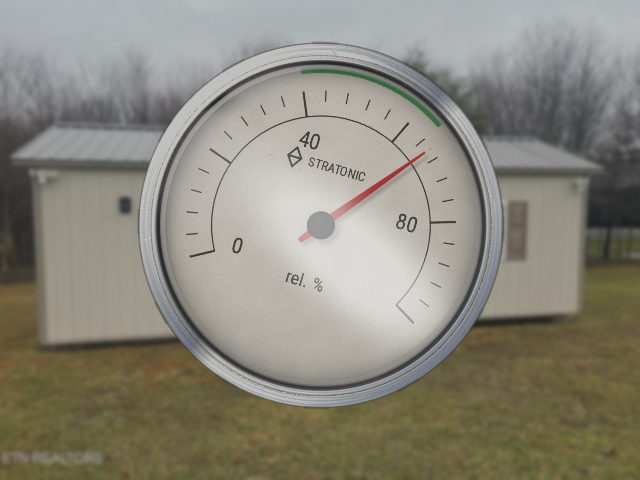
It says 66 %
